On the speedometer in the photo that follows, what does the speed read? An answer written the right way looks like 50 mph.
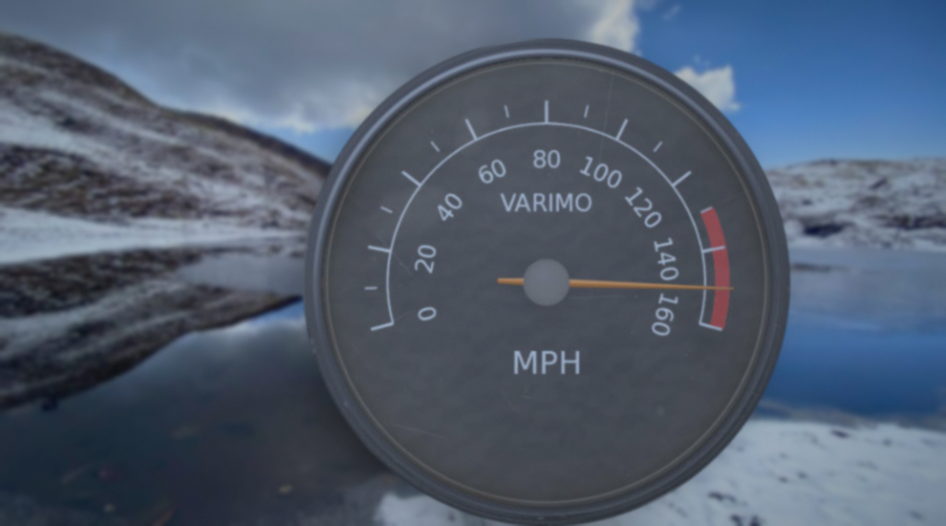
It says 150 mph
